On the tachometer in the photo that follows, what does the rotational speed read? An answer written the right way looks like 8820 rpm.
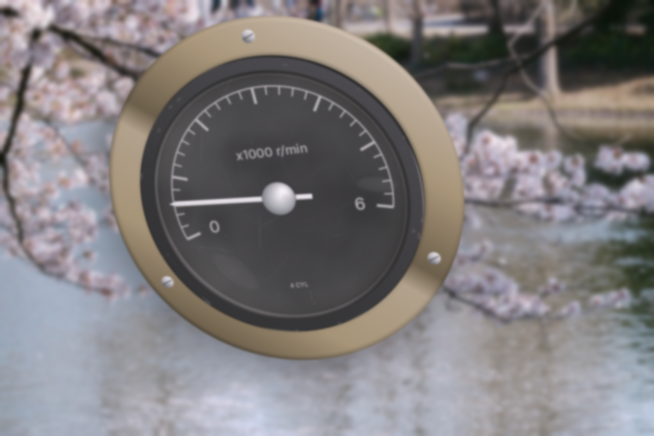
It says 600 rpm
